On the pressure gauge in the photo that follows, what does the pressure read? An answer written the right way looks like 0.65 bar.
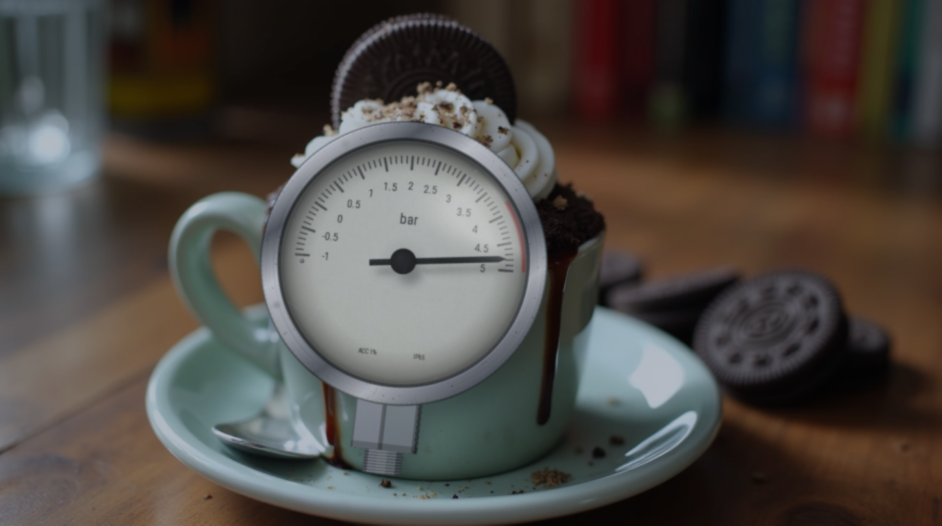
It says 4.8 bar
